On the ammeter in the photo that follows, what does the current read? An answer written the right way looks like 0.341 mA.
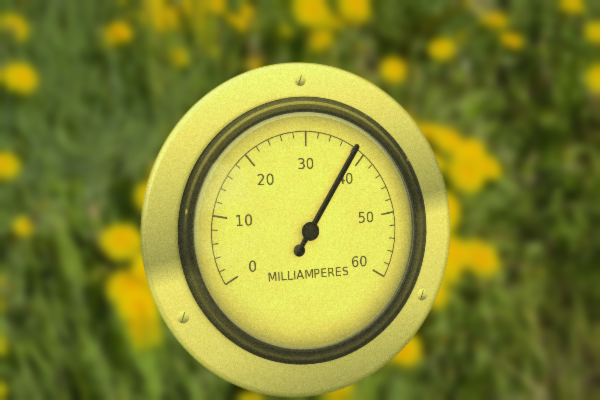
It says 38 mA
